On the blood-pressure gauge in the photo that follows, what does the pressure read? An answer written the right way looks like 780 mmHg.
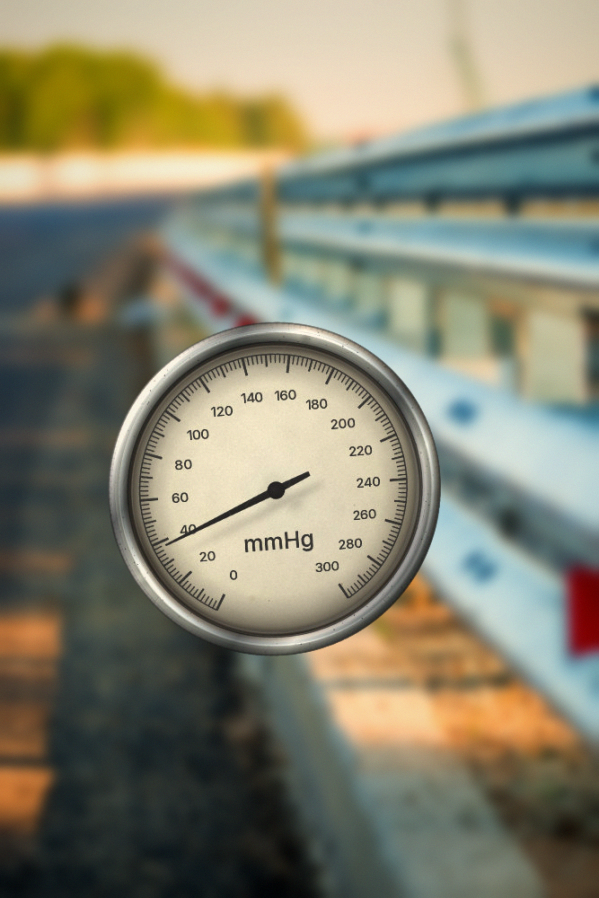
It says 38 mmHg
